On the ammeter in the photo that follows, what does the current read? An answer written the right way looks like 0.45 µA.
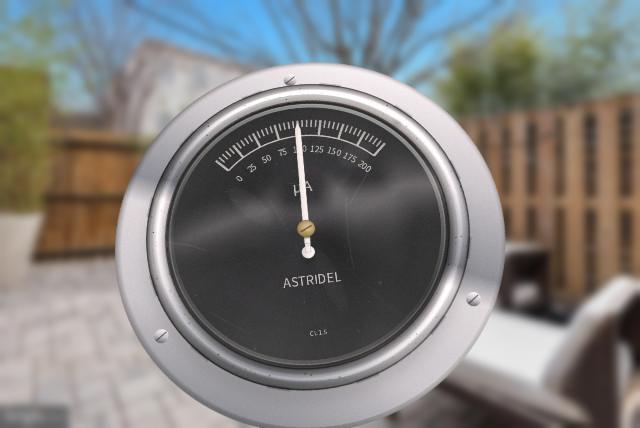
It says 100 µA
